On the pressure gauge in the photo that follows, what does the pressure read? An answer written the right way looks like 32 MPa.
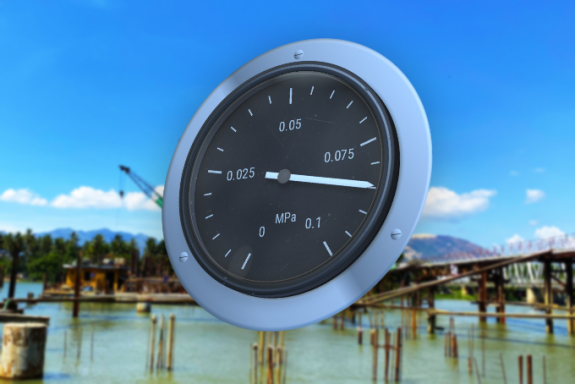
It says 0.085 MPa
